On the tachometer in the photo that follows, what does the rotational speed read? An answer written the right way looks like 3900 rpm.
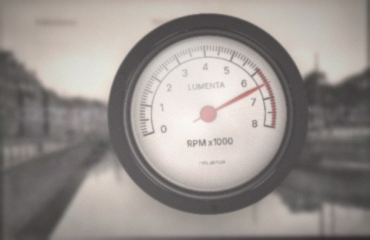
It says 6500 rpm
